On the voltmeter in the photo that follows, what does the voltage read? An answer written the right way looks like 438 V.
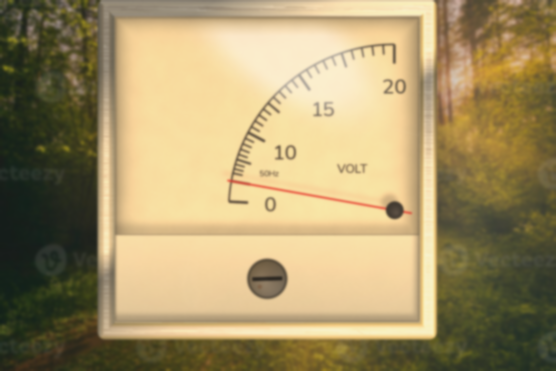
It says 5 V
